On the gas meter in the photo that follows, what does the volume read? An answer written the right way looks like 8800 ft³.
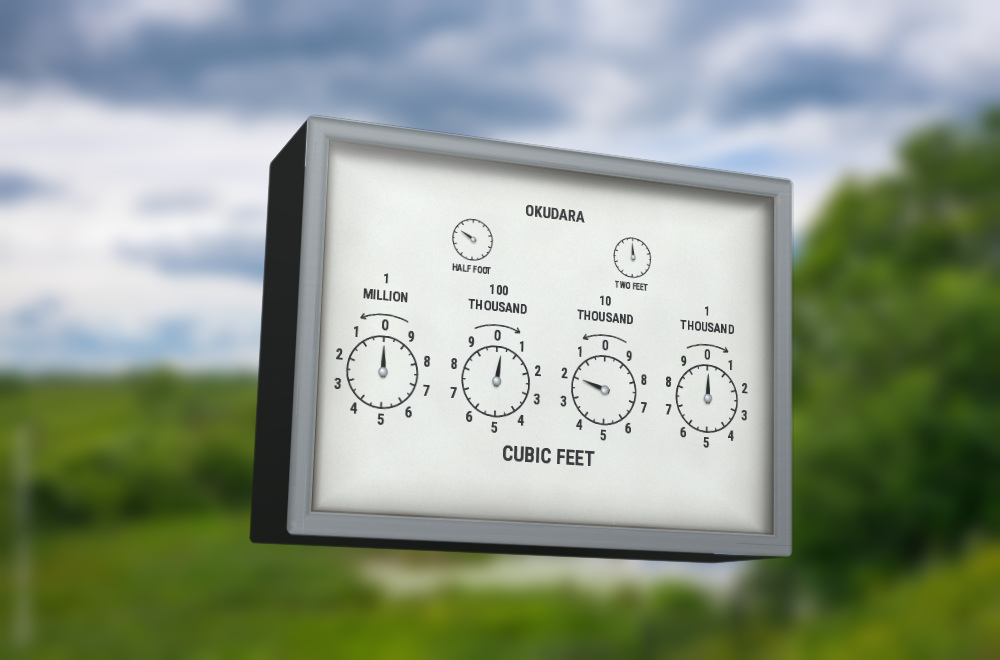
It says 2000 ft³
